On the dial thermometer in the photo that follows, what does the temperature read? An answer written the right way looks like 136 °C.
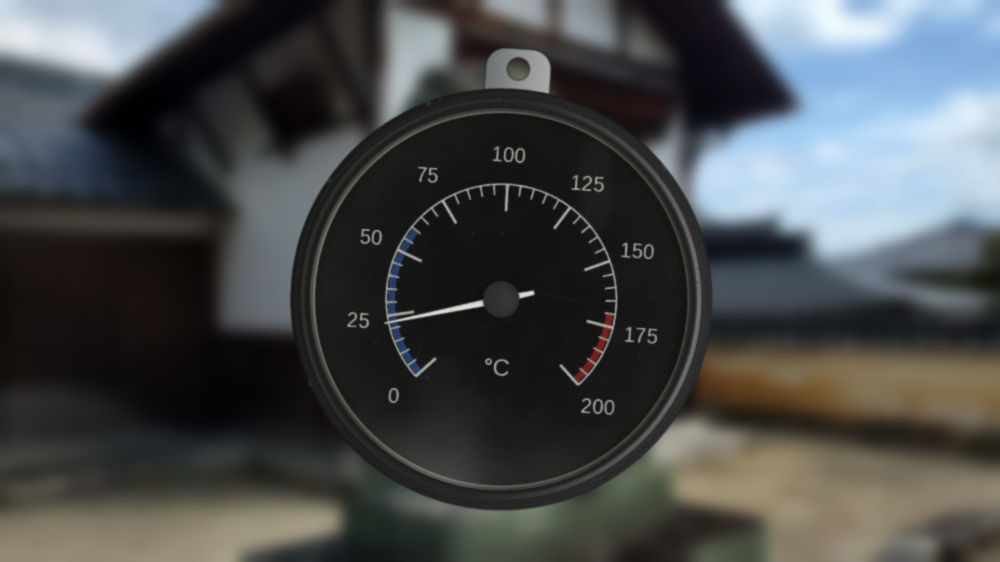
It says 22.5 °C
